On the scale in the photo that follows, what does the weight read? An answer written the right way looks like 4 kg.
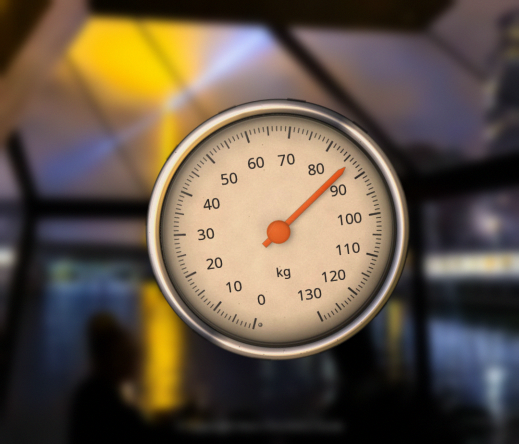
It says 86 kg
